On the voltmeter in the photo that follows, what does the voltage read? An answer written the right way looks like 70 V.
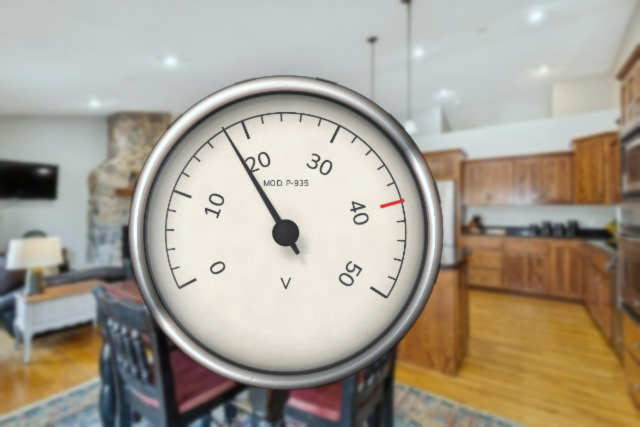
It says 18 V
